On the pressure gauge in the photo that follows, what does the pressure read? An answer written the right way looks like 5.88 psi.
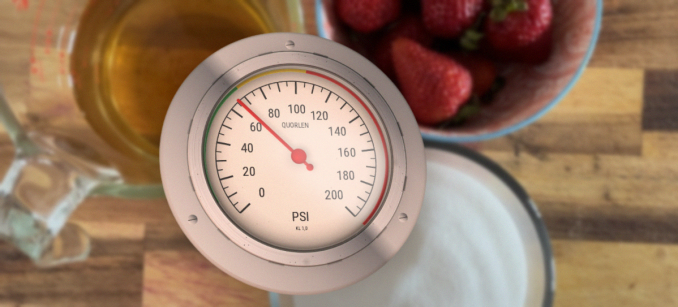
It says 65 psi
